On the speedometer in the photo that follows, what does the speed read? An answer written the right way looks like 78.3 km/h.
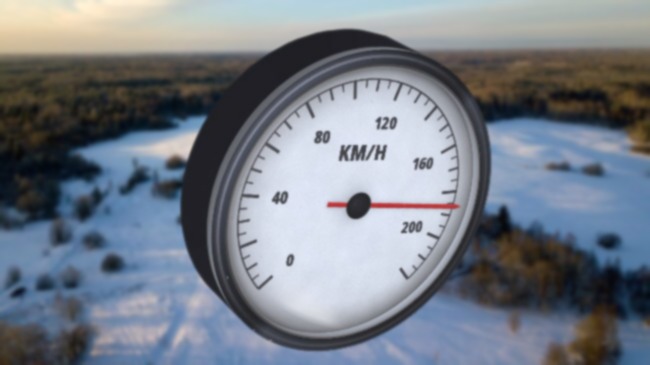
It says 185 km/h
